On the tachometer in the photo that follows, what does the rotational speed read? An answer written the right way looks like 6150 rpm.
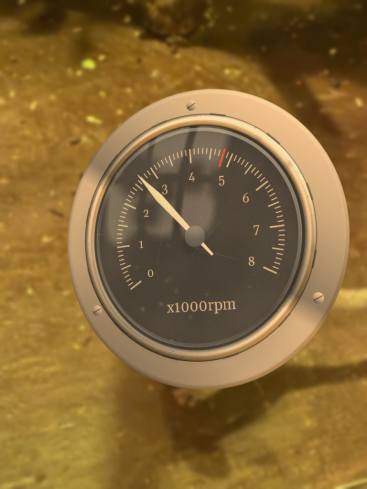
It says 2700 rpm
